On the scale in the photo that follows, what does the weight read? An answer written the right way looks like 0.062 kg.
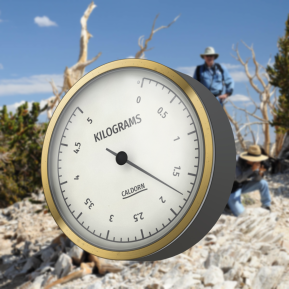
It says 1.75 kg
